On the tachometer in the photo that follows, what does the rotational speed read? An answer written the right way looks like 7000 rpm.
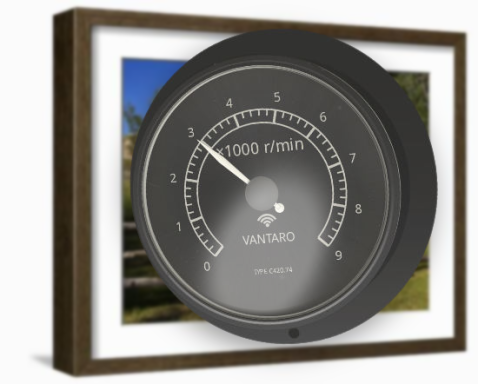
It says 3000 rpm
